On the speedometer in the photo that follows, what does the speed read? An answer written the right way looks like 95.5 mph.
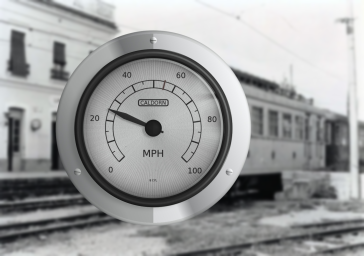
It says 25 mph
